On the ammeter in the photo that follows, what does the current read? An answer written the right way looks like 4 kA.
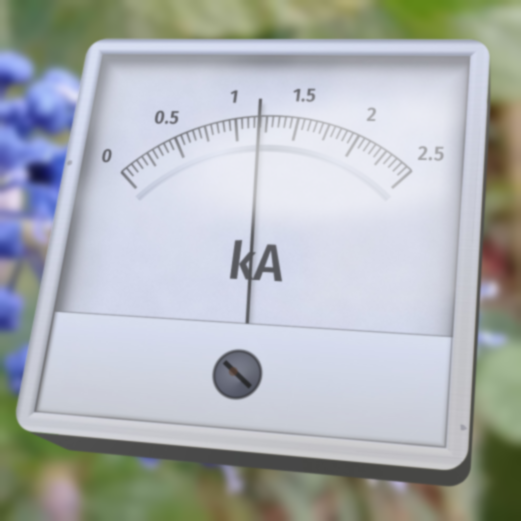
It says 1.2 kA
